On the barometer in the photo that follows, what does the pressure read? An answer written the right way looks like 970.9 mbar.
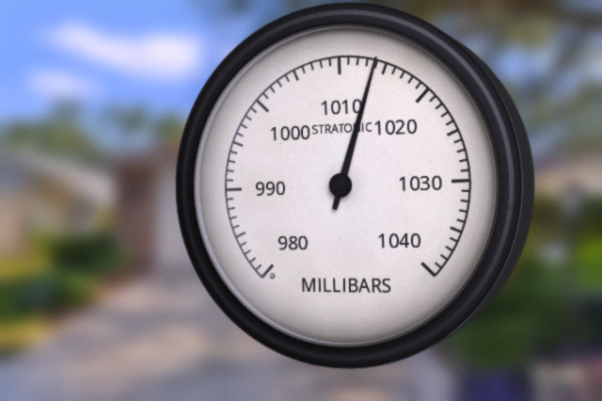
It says 1014 mbar
